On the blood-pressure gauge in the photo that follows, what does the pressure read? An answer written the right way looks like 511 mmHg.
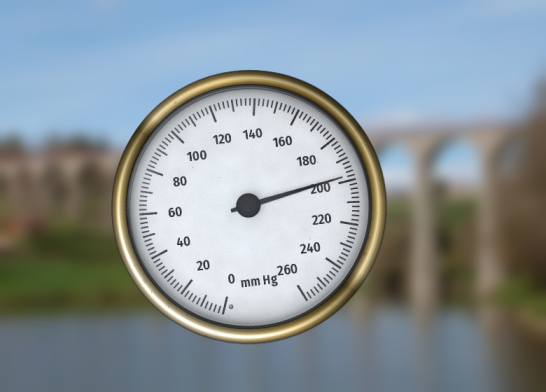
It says 198 mmHg
